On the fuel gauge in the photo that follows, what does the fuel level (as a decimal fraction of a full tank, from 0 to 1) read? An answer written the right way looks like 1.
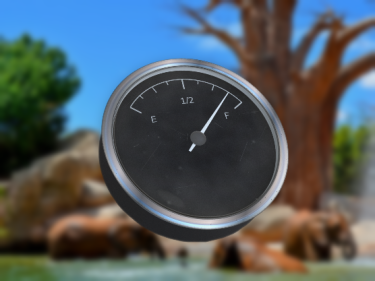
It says 0.875
